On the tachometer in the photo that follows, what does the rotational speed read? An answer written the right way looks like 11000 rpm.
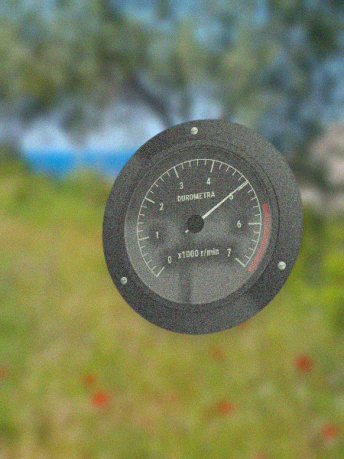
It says 5000 rpm
